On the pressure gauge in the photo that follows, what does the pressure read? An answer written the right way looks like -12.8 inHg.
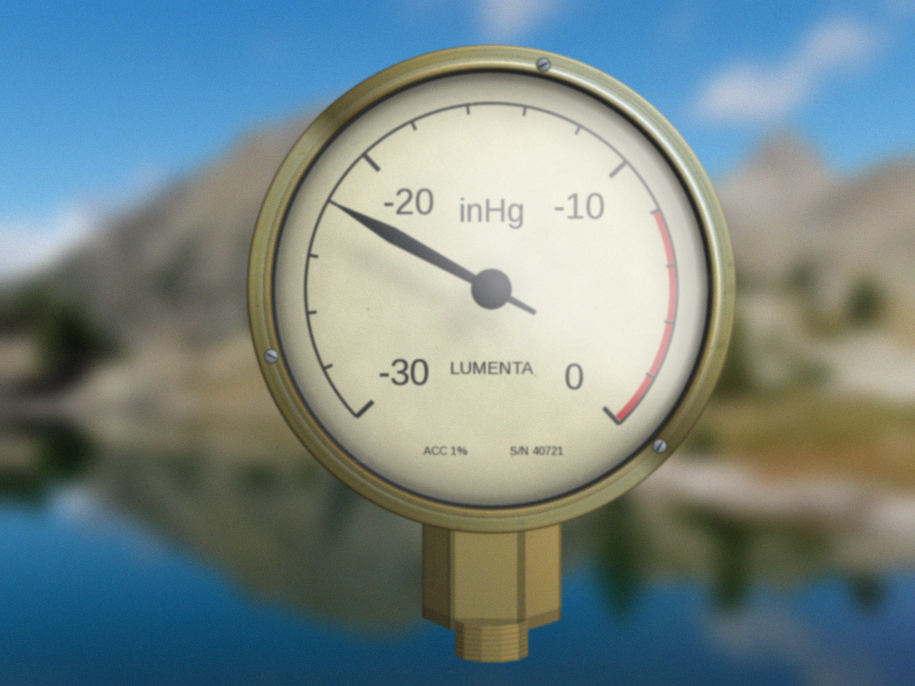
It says -22 inHg
